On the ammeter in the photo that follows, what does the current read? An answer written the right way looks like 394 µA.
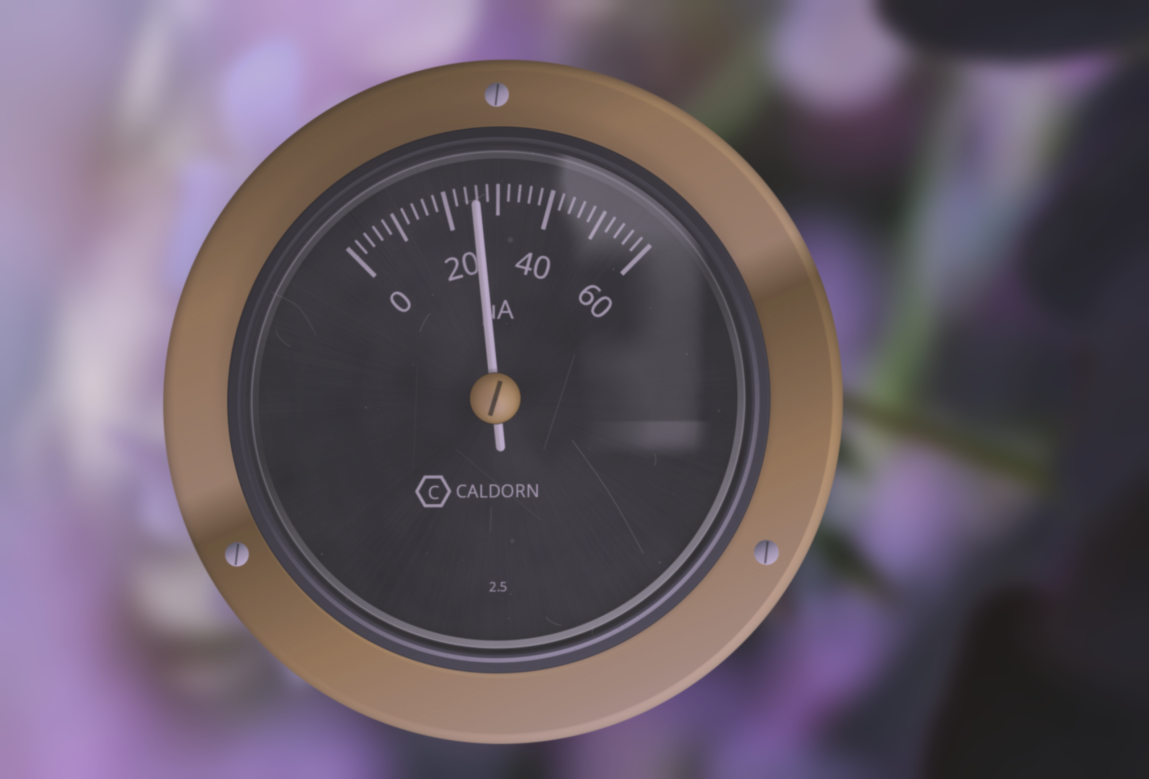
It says 26 µA
